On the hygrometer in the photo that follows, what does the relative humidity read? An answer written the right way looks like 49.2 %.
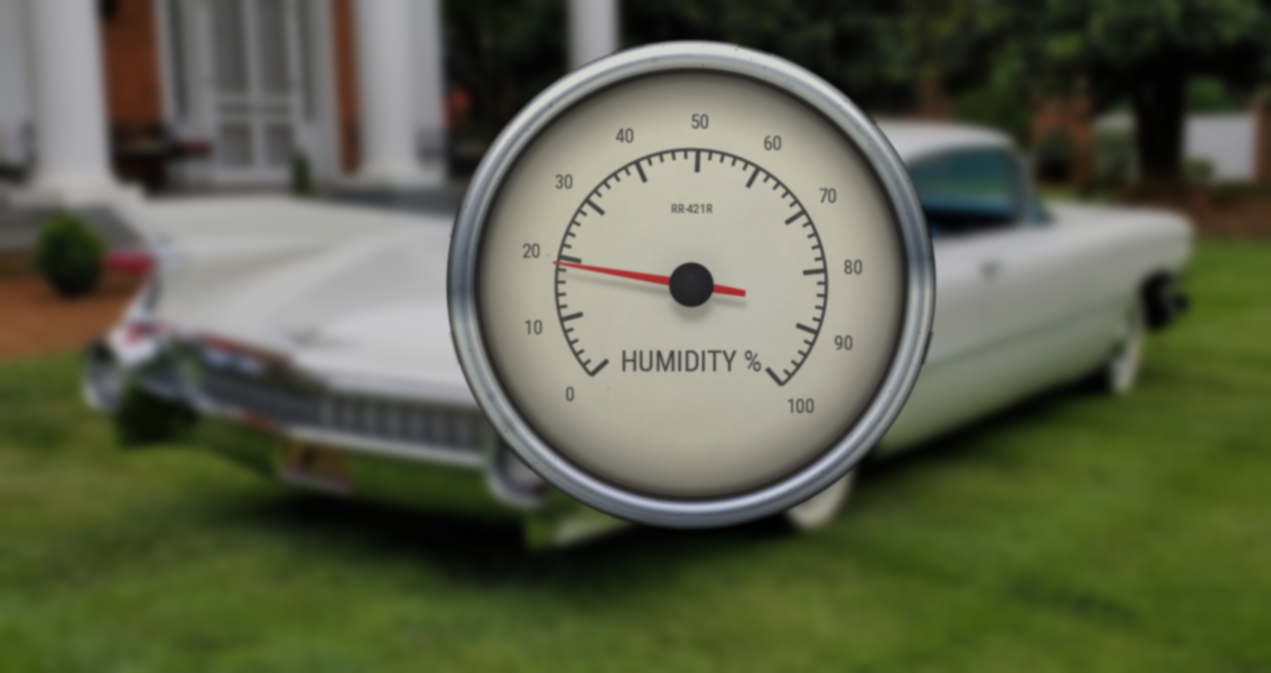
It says 19 %
